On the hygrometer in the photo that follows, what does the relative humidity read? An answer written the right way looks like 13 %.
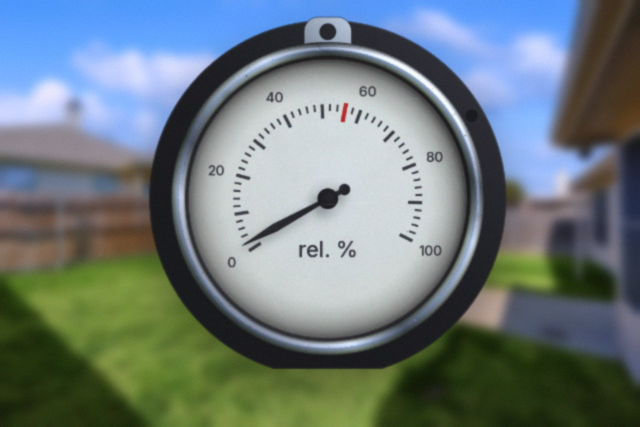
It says 2 %
